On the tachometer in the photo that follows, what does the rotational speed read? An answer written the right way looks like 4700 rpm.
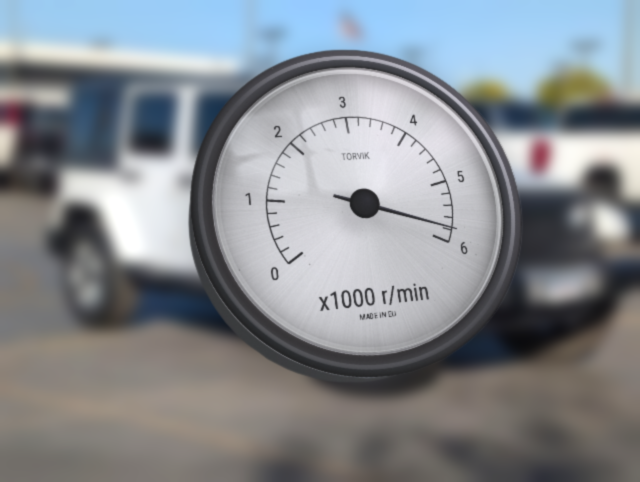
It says 5800 rpm
